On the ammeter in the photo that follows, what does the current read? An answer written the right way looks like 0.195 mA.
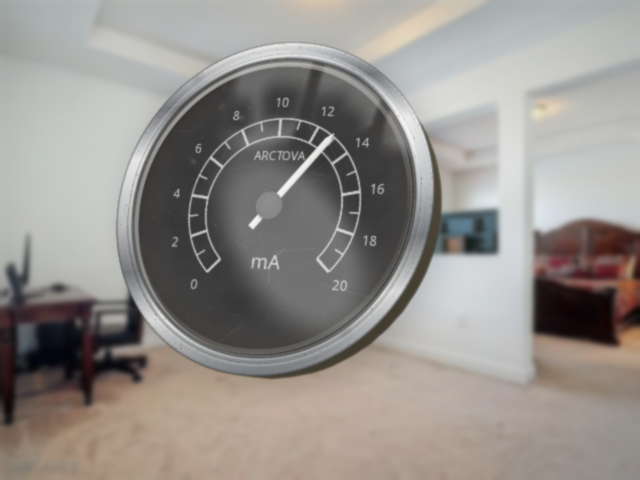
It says 13 mA
